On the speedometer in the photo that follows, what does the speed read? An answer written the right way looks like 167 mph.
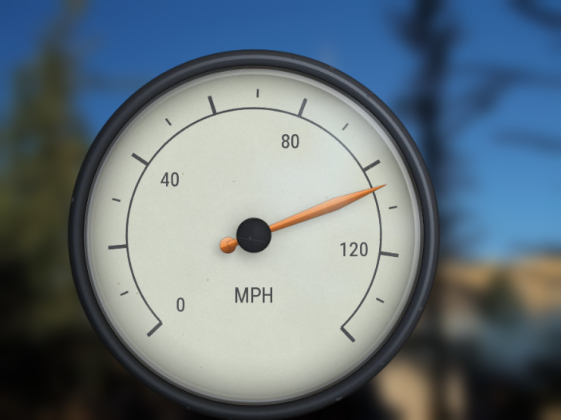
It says 105 mph
